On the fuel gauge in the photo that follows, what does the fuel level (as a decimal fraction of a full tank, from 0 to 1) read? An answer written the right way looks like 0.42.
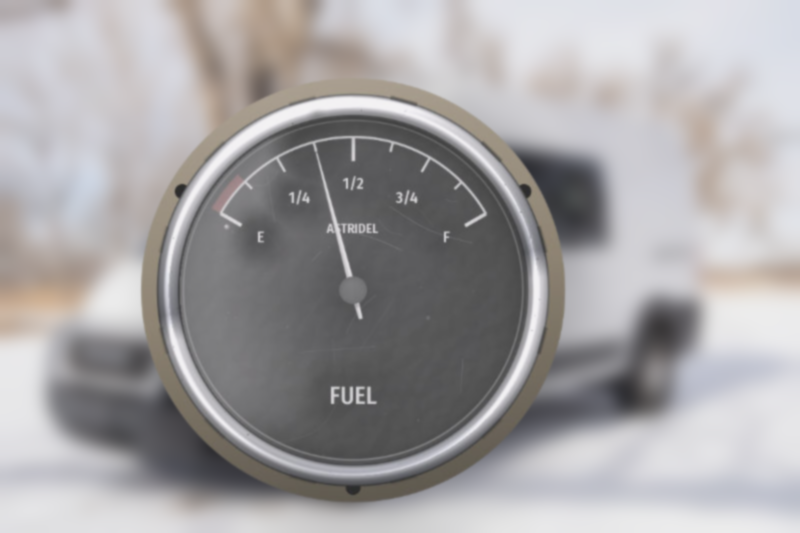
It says 0.375
